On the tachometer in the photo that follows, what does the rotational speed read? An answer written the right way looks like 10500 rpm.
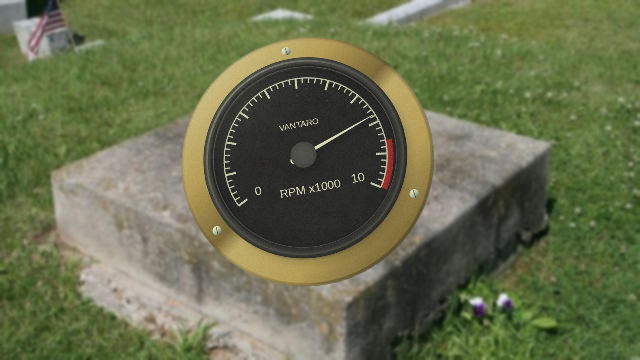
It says 7800 rpm
